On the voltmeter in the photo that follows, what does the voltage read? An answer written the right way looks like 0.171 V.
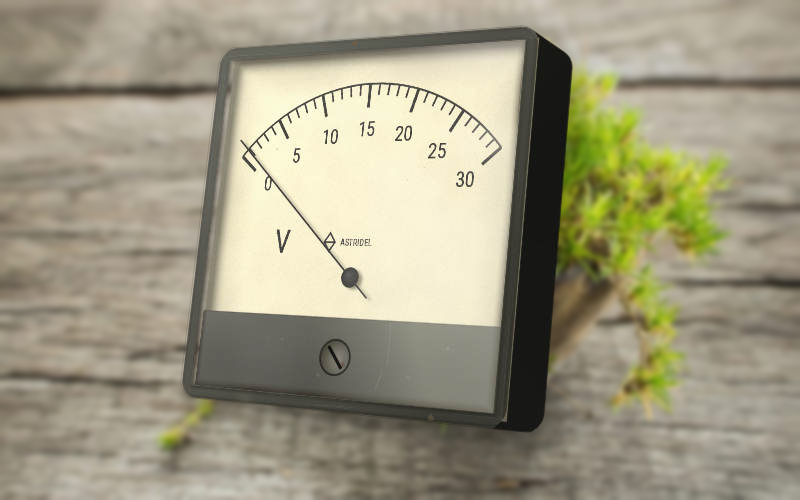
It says 1 V
